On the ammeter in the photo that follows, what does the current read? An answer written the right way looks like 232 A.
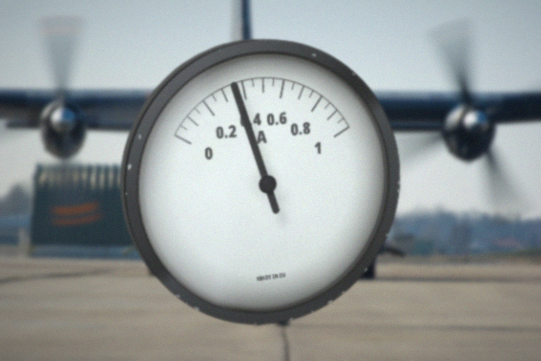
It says 0.35 A
